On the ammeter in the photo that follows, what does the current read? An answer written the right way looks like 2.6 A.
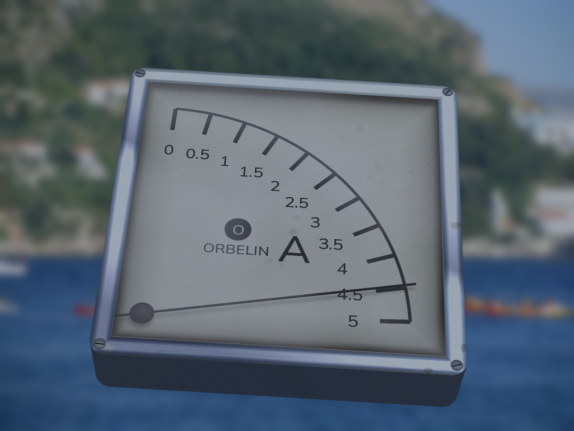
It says 4.5 A
